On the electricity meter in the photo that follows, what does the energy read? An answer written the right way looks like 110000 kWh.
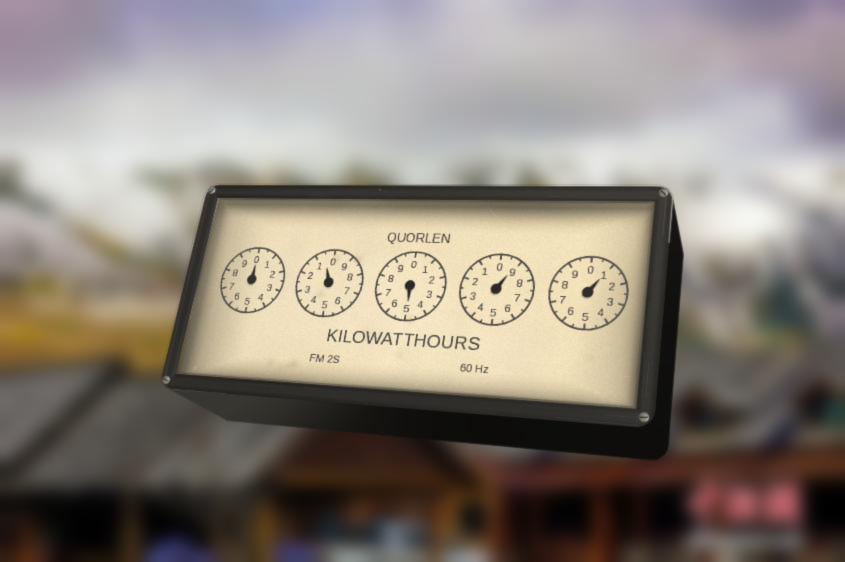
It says 491 kWh
